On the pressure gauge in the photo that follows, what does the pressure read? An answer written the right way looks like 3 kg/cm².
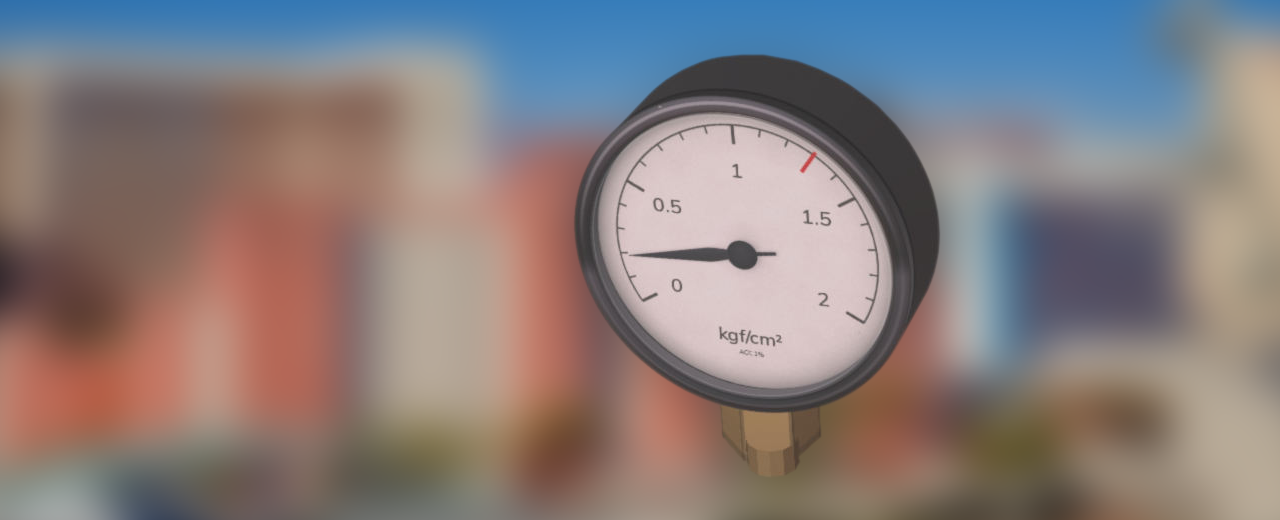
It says 0.2 kg/cm²
